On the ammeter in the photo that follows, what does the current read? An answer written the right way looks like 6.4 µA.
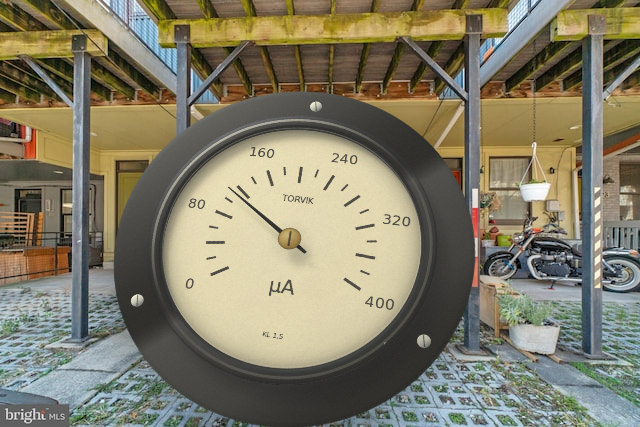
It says 110 µA
